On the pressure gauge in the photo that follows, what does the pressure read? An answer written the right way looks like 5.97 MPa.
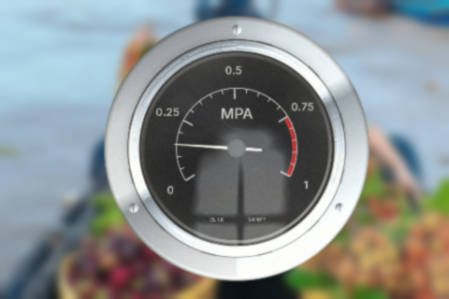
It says 0.15 MPa
